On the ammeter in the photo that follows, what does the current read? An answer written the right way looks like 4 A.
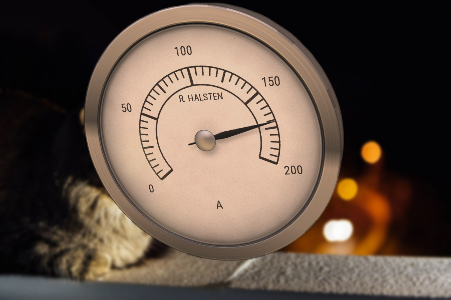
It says 170 A
